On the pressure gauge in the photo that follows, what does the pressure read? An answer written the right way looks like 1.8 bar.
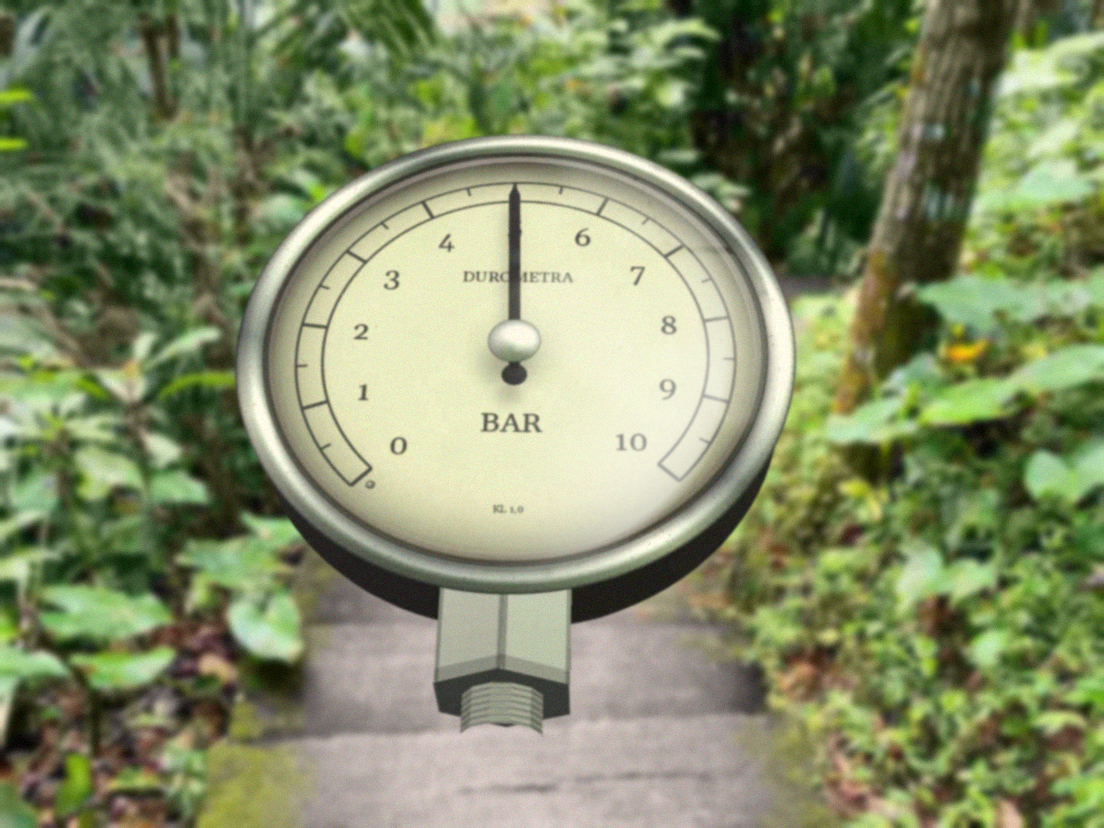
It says 5 bar
